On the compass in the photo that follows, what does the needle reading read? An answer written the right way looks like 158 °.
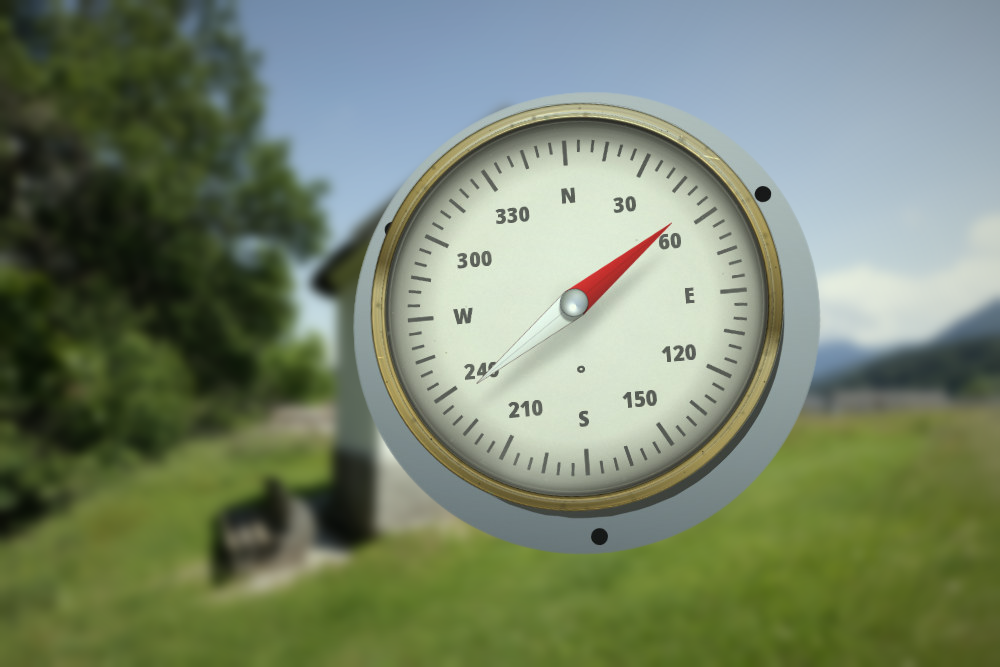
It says 55 °
